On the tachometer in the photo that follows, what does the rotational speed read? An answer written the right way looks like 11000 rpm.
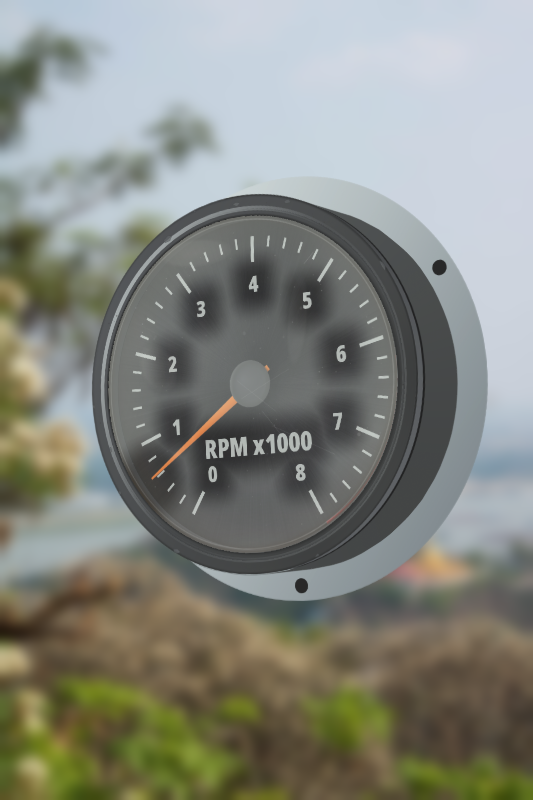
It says 600 rpm
